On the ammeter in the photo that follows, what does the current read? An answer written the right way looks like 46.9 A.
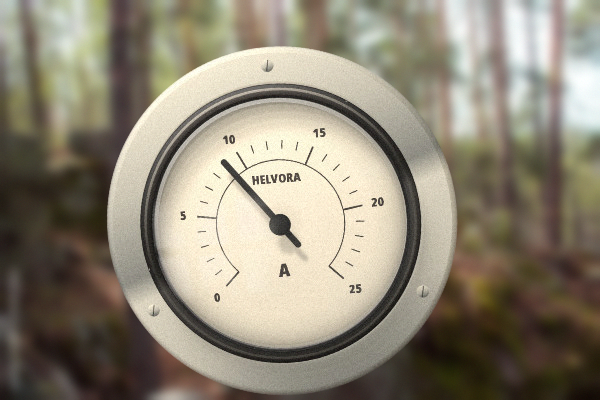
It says 9 A
